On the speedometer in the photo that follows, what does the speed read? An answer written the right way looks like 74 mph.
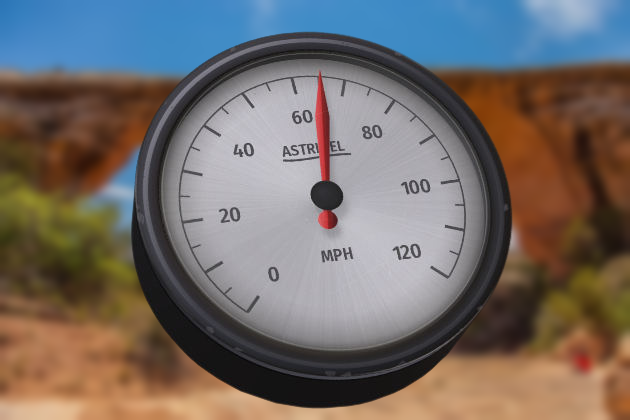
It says 65 mph
